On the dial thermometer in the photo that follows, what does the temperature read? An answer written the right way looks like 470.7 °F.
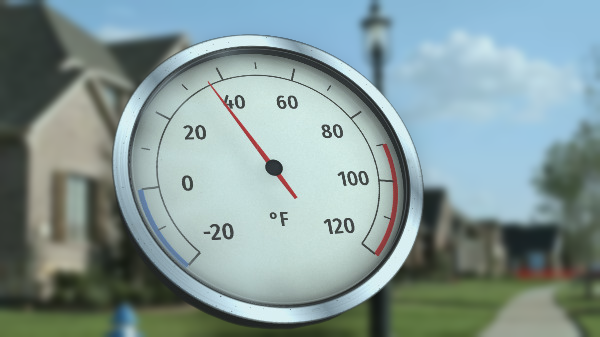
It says 35 °F
